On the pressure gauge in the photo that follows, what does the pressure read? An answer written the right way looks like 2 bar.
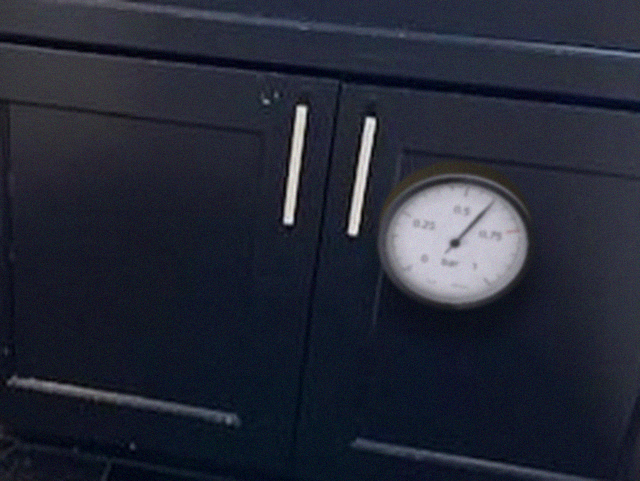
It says 0.6 bar
